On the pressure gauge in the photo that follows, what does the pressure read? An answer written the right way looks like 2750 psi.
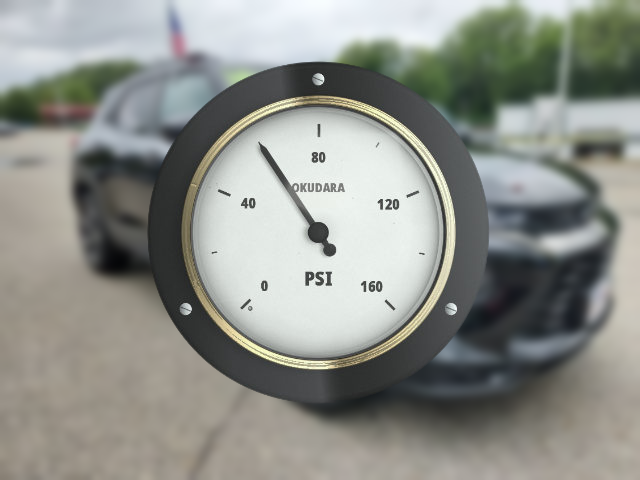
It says 60 psi
